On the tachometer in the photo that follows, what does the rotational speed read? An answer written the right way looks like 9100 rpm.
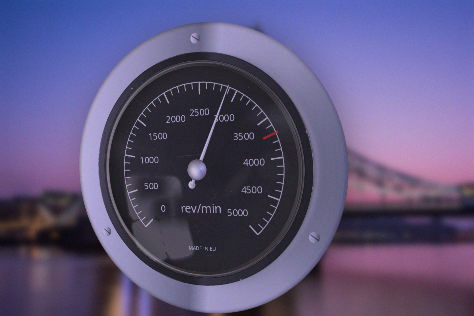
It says 2900 rpm
